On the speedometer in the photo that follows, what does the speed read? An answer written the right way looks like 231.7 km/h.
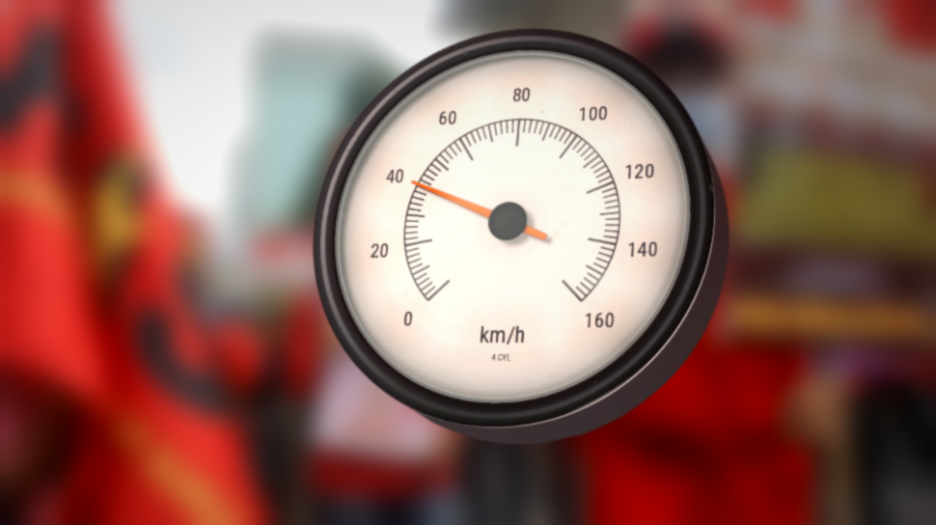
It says 40 km/h
